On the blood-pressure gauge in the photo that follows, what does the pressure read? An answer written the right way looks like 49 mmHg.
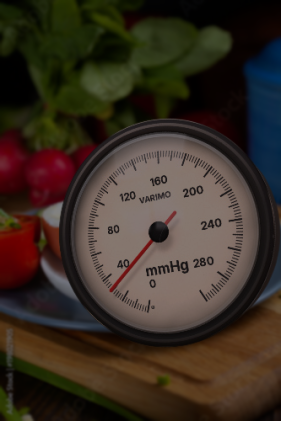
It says 30 mmHg
